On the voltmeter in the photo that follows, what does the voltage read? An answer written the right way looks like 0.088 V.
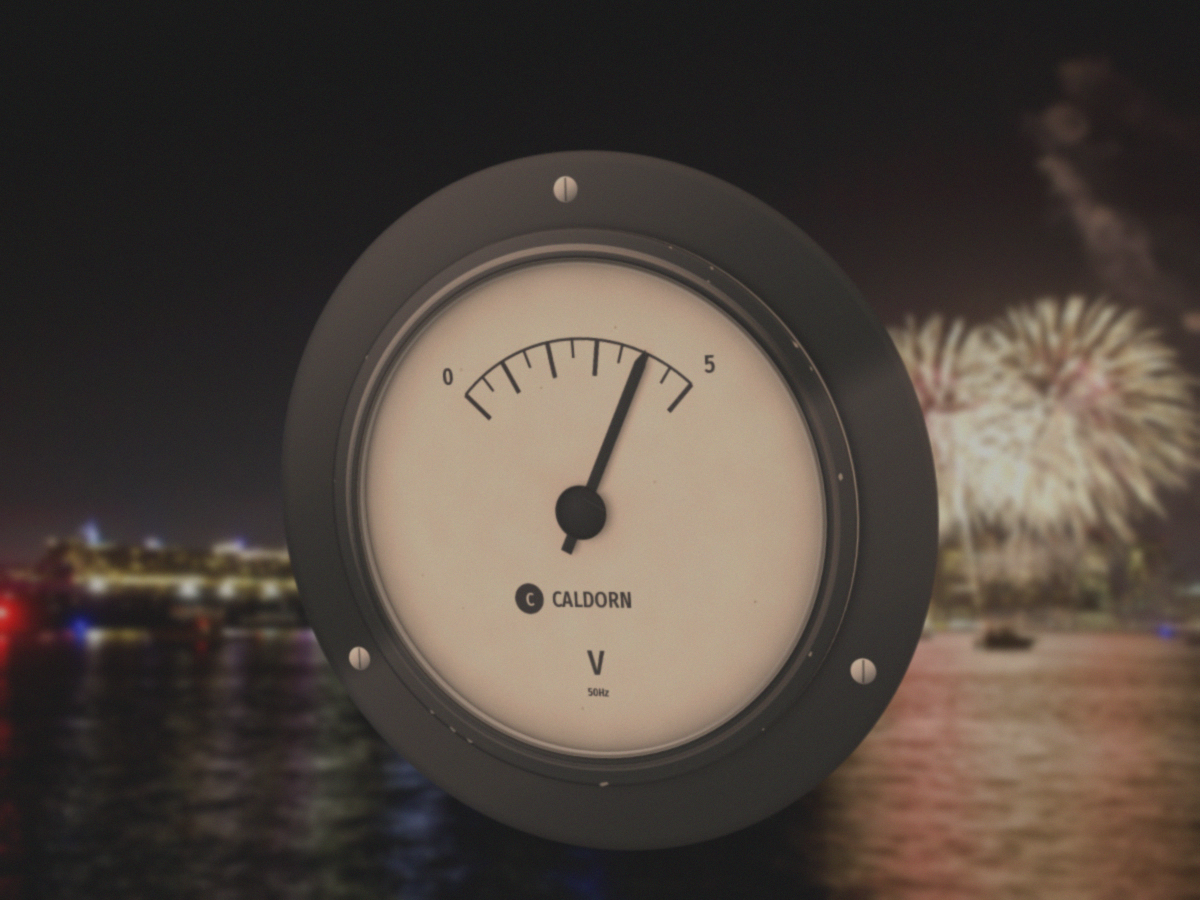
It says 4 V
